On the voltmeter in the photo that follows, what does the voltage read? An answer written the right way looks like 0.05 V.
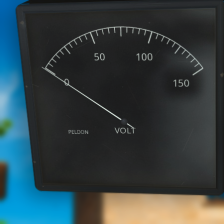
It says 0 V
